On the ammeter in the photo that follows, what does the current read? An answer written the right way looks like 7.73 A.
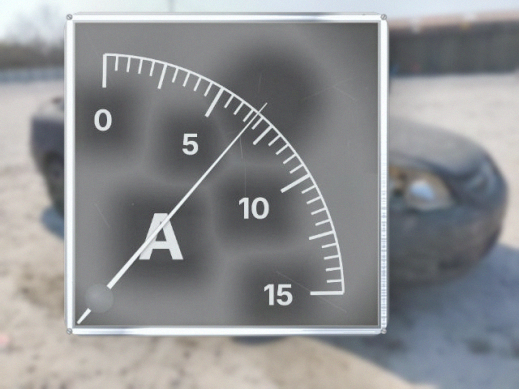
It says 6.75 A
